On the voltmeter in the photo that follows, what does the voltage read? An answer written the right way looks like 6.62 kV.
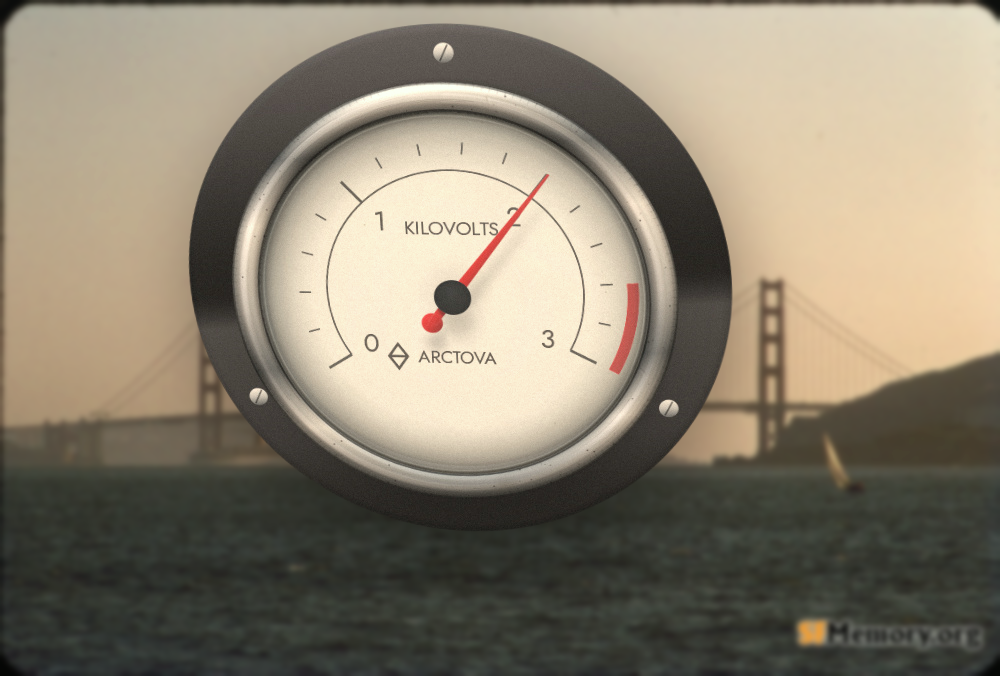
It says 2 kV
